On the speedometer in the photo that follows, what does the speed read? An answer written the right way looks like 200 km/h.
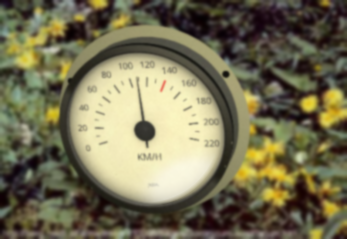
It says 110 km/h
